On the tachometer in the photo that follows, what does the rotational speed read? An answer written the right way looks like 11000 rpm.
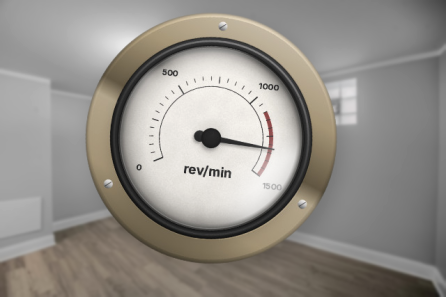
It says 1325 rpm
